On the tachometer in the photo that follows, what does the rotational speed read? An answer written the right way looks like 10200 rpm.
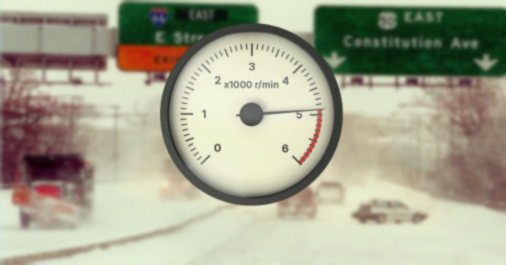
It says 4900 rpm
